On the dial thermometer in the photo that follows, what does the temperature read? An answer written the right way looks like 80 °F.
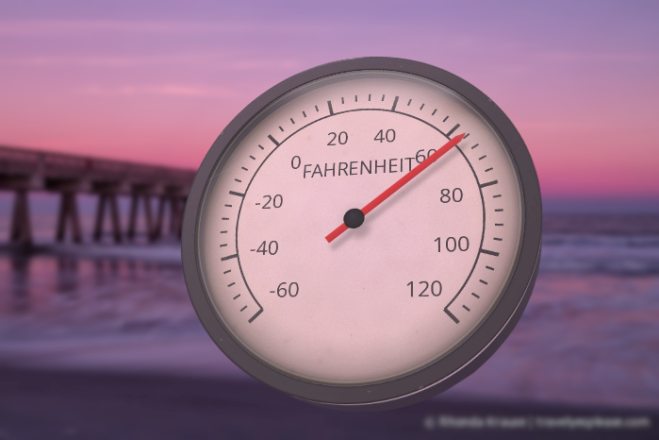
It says 64 °F
